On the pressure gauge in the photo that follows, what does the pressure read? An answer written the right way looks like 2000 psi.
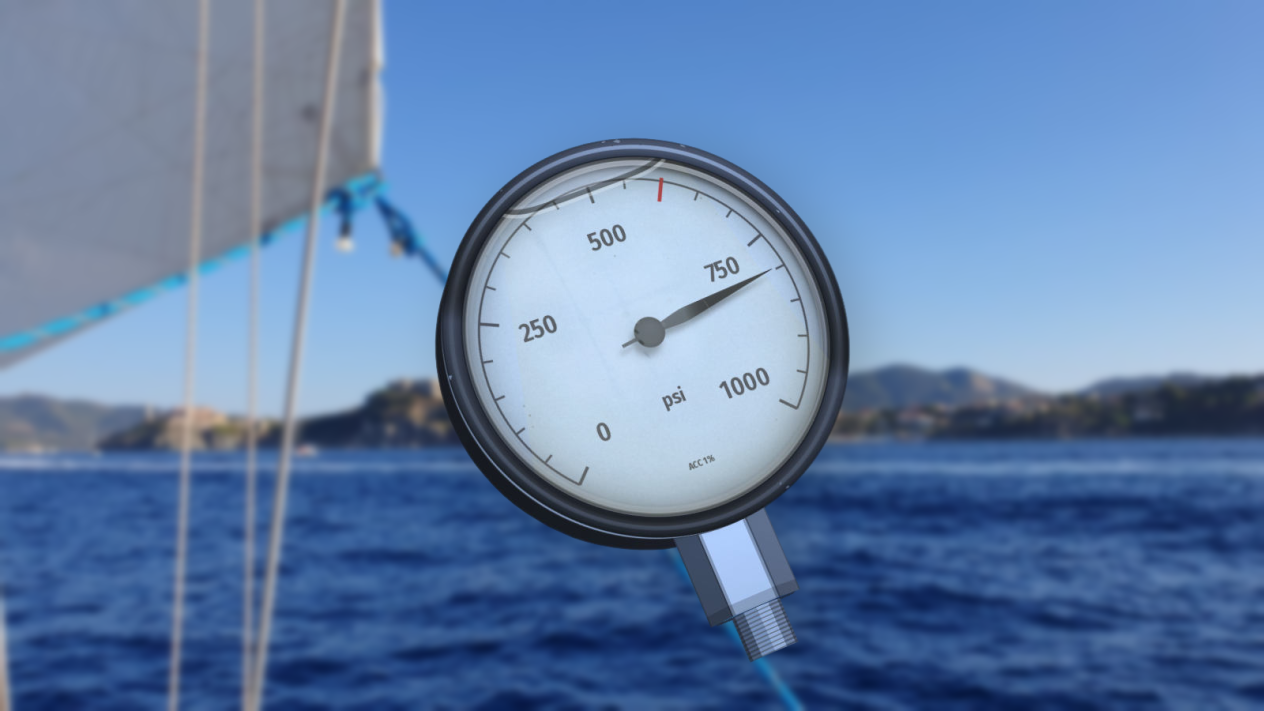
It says 800 psi
